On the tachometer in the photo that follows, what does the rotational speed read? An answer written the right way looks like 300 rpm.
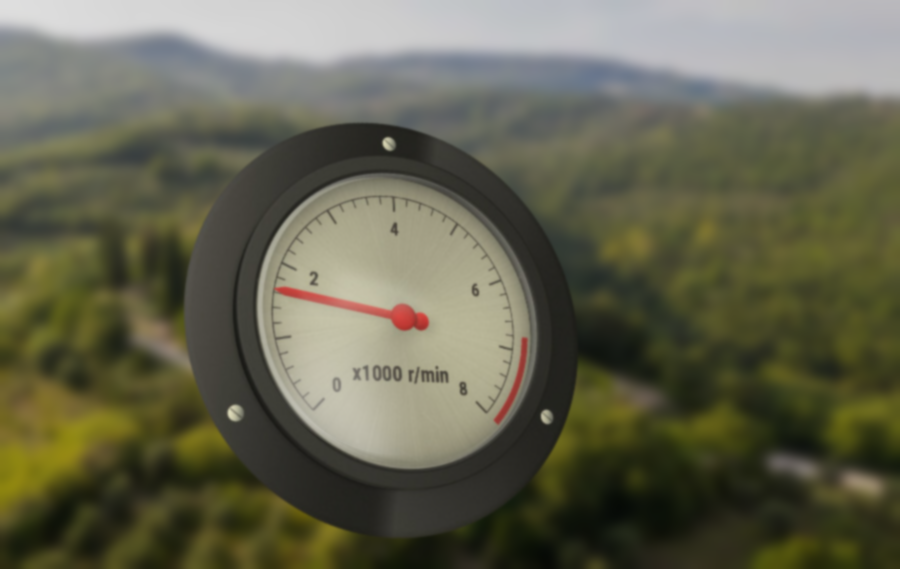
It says 1600 rpm
